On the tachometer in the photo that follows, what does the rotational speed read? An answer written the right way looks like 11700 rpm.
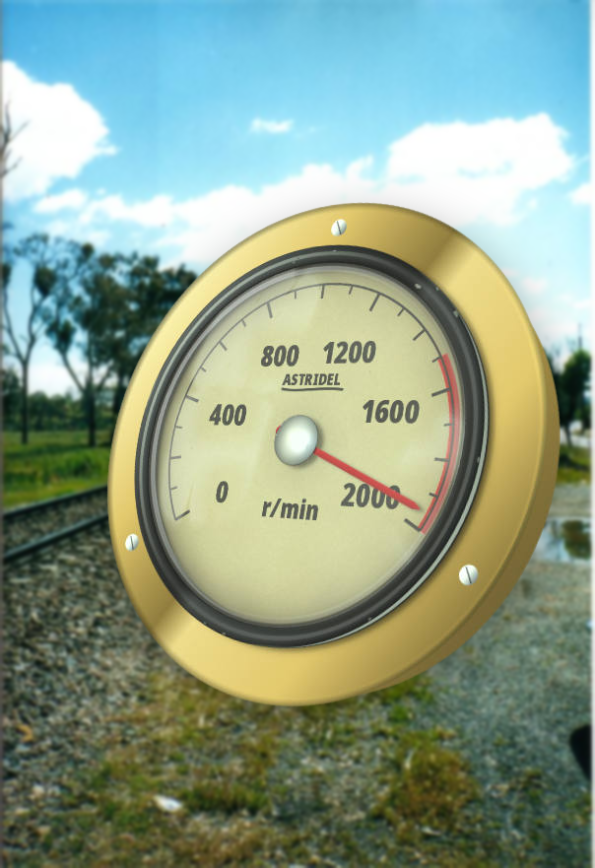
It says 1950 rpm
